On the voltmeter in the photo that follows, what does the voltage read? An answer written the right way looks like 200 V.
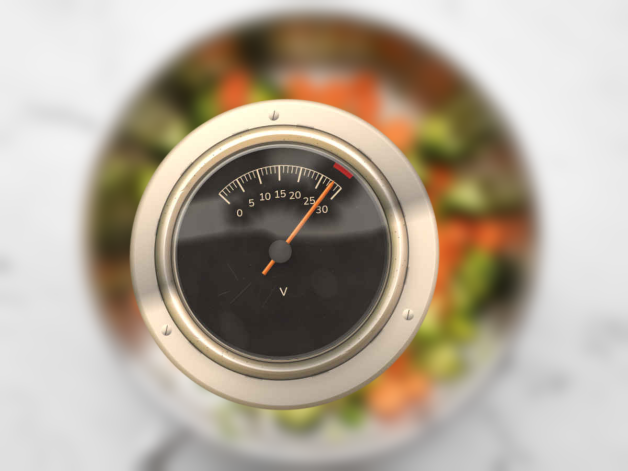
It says 28 V
